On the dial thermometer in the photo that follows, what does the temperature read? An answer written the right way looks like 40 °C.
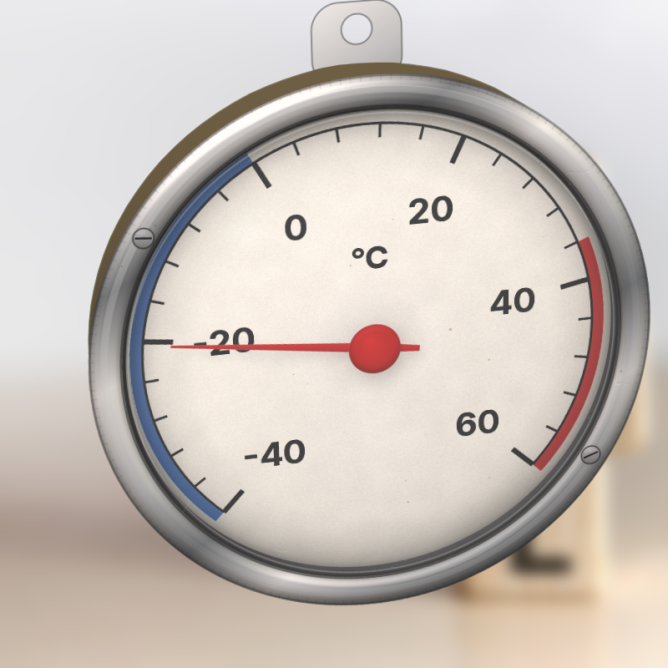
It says -20 °C
